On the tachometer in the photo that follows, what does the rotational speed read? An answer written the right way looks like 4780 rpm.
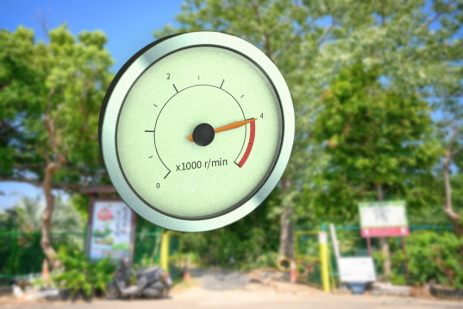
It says 4000 rpm
